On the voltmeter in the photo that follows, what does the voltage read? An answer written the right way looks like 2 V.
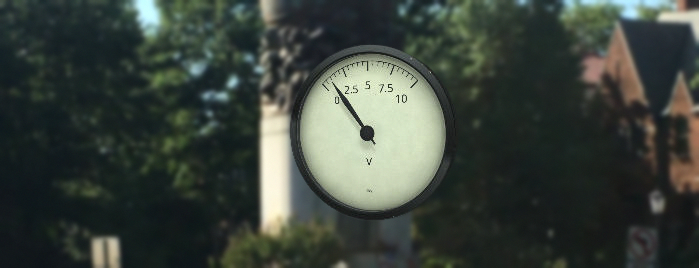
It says 1 V
